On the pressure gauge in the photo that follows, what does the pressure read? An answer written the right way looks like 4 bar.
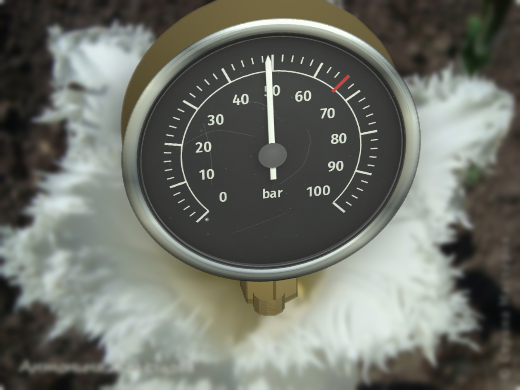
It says 49 bar
